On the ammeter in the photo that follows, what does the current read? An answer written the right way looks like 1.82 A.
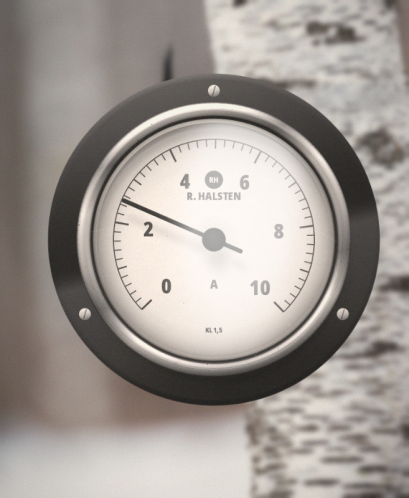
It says 2.5 A
